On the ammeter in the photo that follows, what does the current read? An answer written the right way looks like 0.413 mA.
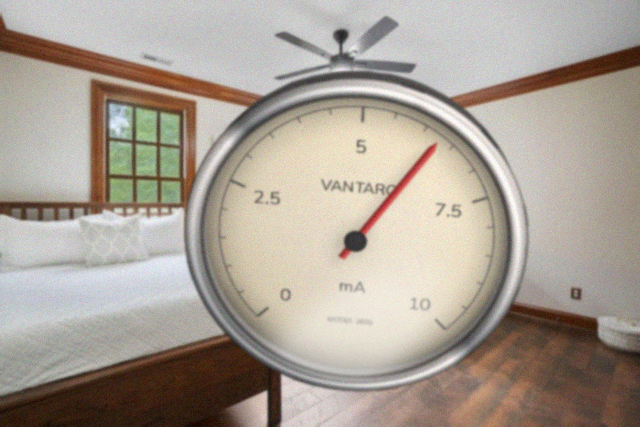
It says 6.25 mA
